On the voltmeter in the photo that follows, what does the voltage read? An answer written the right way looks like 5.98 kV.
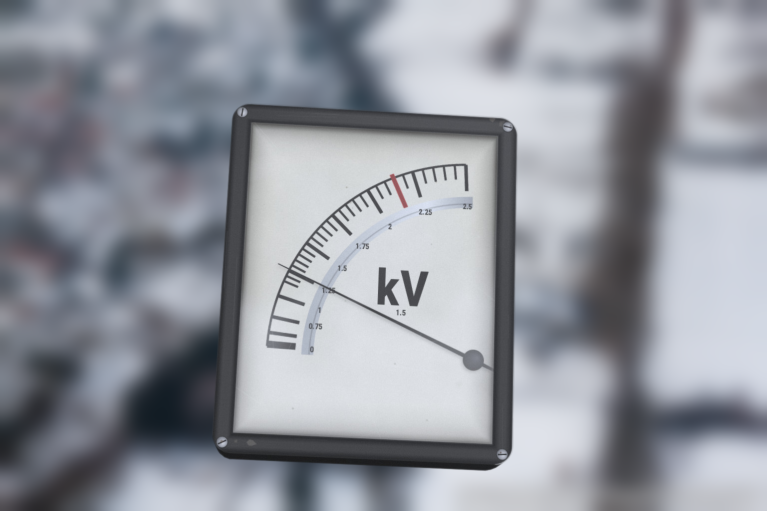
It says 1.25 kV
